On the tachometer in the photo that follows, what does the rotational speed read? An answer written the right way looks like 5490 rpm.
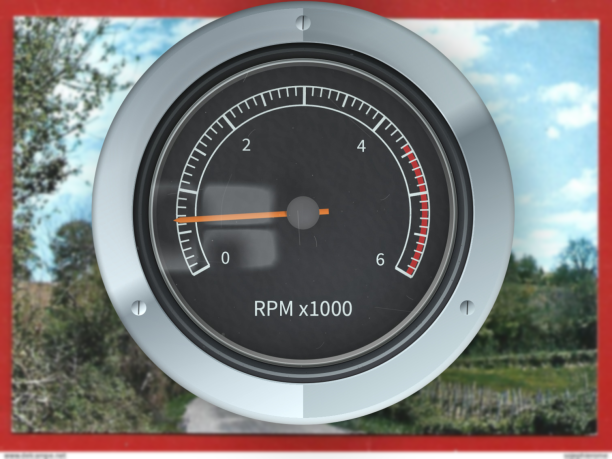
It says 650 rpm
